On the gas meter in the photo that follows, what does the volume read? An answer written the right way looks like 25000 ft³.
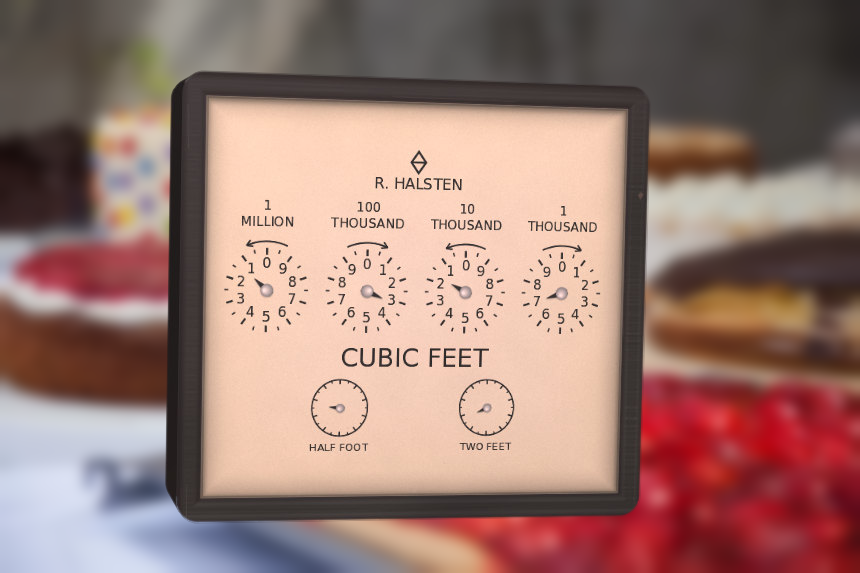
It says 131700 ft³
